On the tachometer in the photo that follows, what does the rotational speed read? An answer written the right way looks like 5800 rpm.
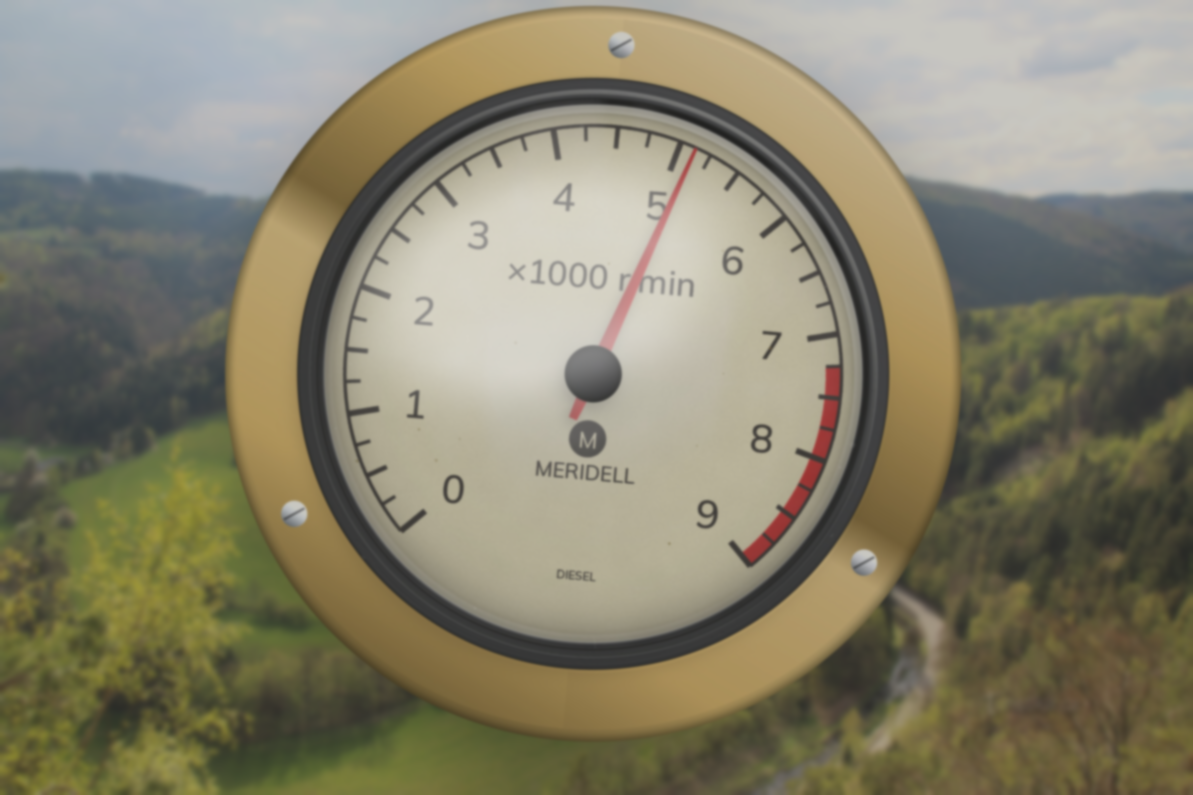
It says 5125 rpm
